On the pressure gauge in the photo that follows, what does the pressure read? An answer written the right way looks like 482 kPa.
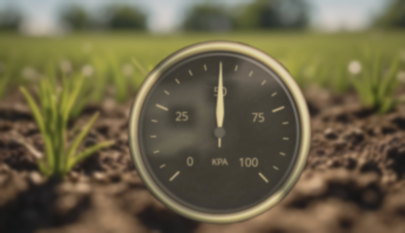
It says 50 kPa
